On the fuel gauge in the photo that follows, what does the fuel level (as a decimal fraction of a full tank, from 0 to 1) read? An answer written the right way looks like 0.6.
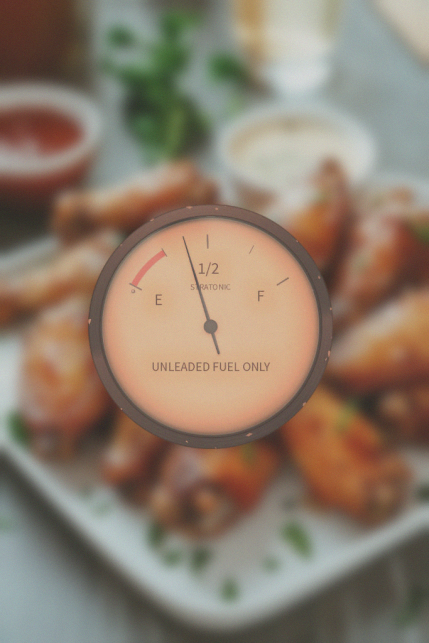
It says 0.375
